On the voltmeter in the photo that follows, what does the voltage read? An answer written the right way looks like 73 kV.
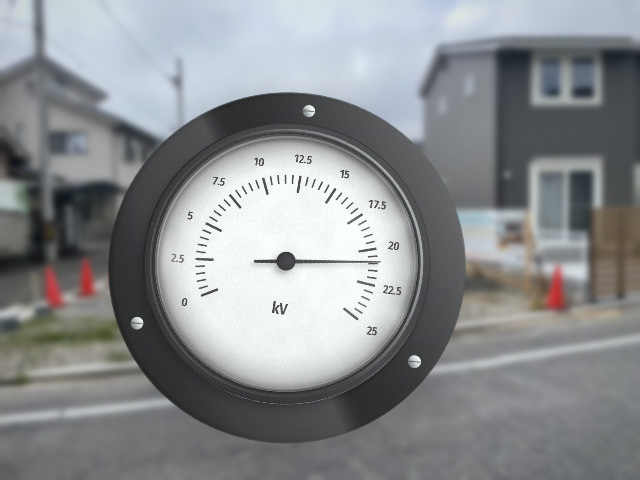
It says 21 kV
